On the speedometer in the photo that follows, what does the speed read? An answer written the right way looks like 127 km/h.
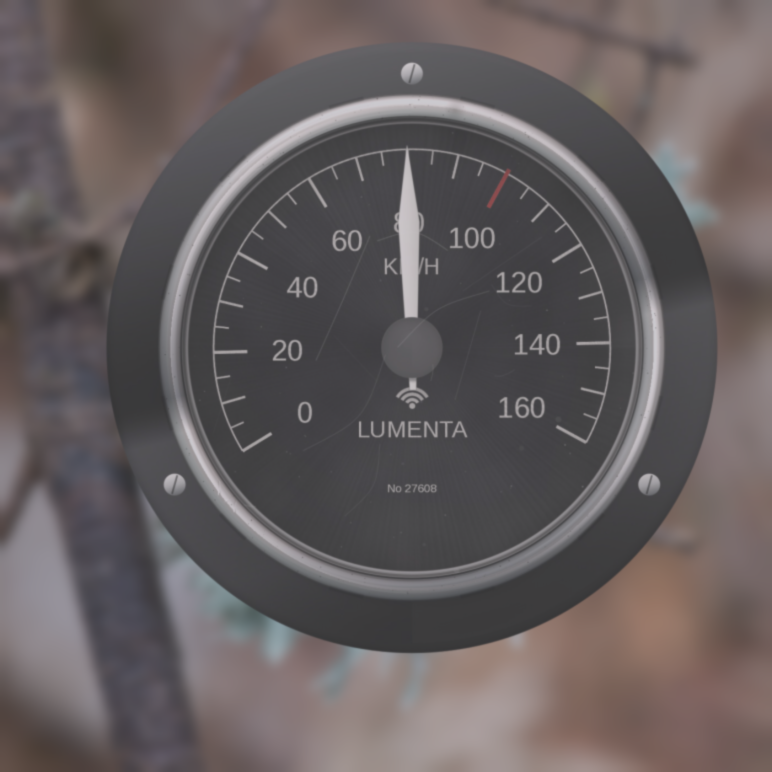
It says 80 km/h
